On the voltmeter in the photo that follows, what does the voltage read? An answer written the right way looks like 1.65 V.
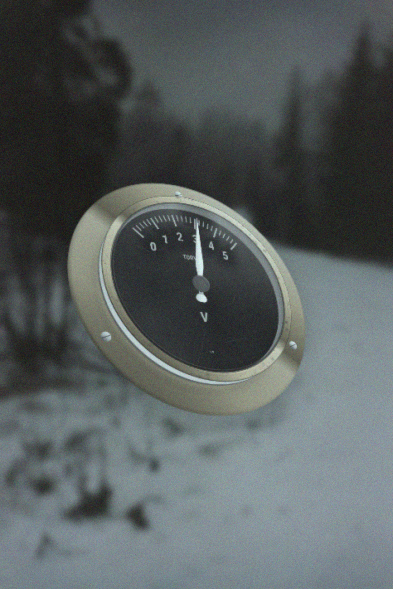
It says 3 V
